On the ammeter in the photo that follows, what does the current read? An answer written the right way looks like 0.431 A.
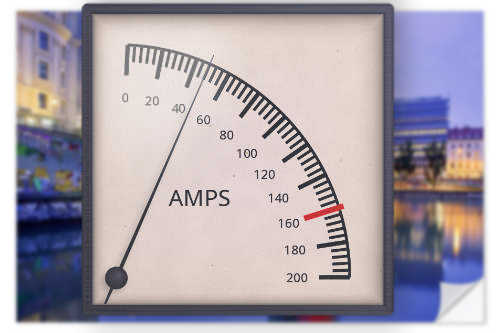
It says 48 A
